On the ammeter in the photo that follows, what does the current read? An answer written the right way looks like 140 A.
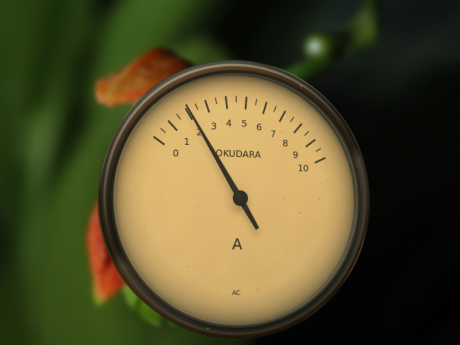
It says 2 A
